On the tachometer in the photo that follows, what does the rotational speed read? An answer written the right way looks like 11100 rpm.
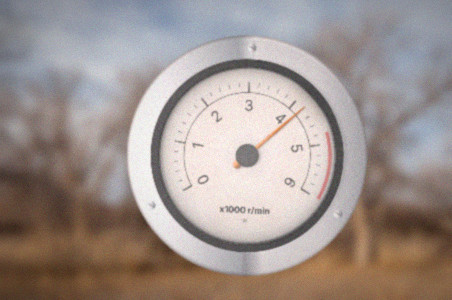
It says 4200 rpm
